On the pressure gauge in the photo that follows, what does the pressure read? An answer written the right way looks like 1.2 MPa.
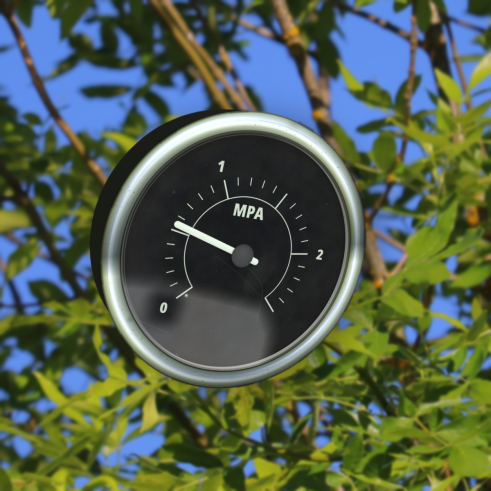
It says 0.55 MPa
